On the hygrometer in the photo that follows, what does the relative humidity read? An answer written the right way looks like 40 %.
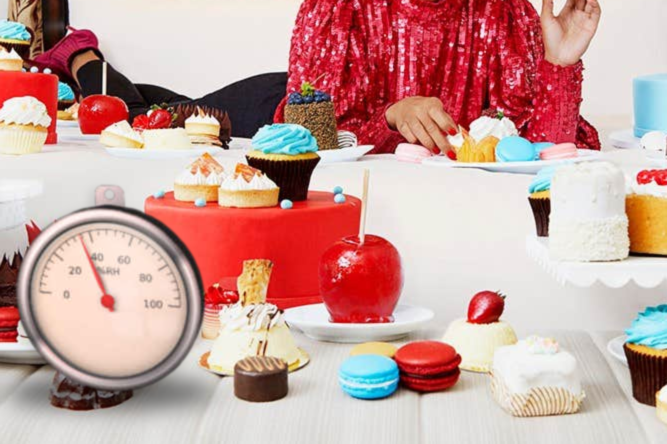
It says 36 %
